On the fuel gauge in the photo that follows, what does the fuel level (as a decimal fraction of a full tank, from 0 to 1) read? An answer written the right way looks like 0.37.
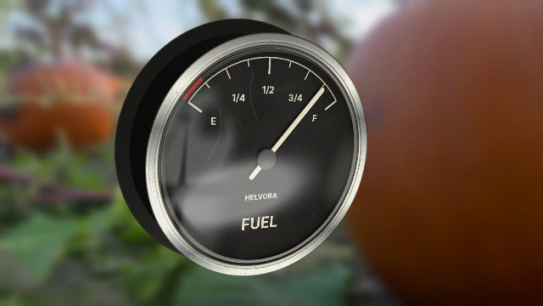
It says 0.875
